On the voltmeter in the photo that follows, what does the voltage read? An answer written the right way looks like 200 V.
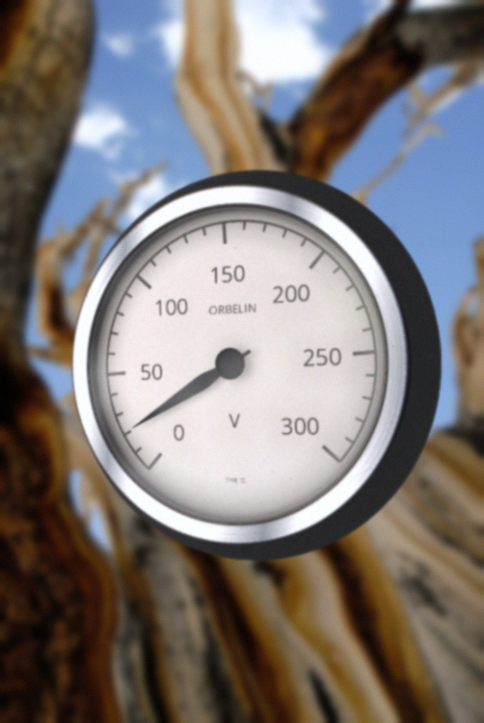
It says 20 V
